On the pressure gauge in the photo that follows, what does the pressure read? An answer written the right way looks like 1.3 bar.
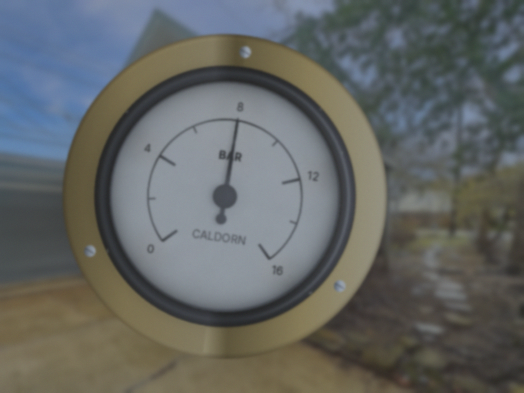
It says 8 bar
